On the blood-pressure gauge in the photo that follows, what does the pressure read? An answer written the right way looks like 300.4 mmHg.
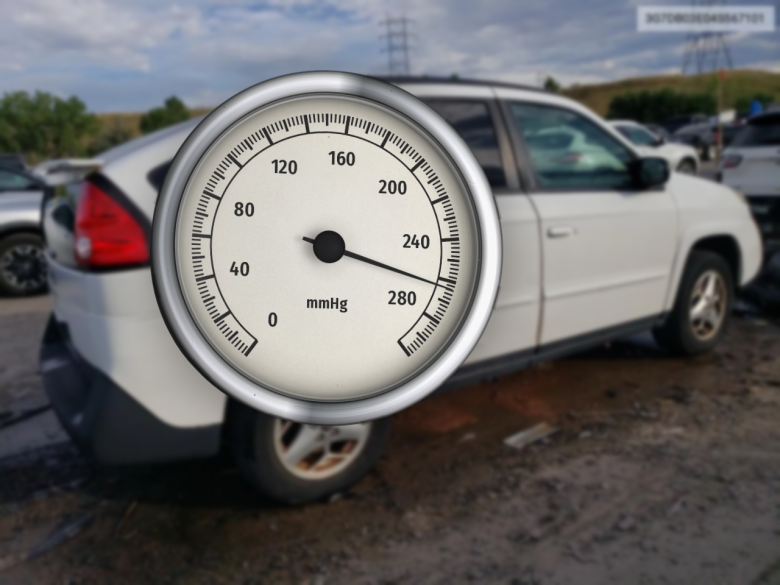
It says 264 mmHg
